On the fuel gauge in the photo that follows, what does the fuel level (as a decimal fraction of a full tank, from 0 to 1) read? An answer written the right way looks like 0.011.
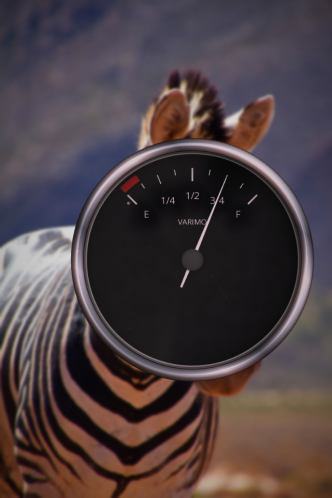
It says 0.75
